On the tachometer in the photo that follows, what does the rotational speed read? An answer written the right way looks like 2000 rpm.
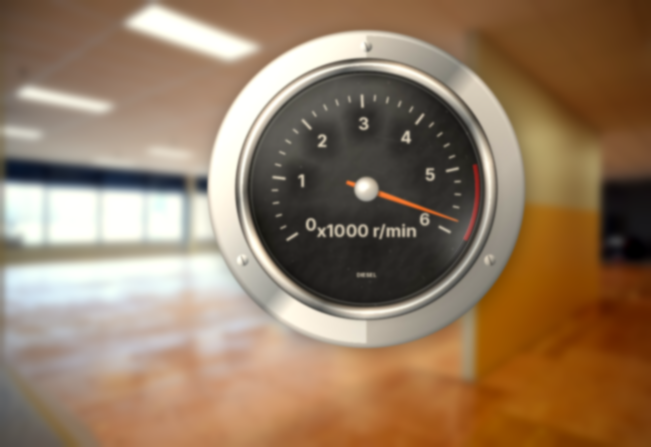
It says 5800 rpm
